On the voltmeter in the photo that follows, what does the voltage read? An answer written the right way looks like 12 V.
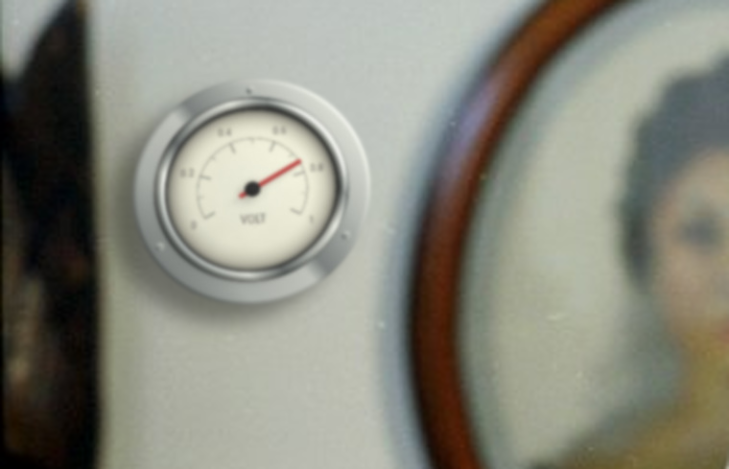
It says 0.75 V
